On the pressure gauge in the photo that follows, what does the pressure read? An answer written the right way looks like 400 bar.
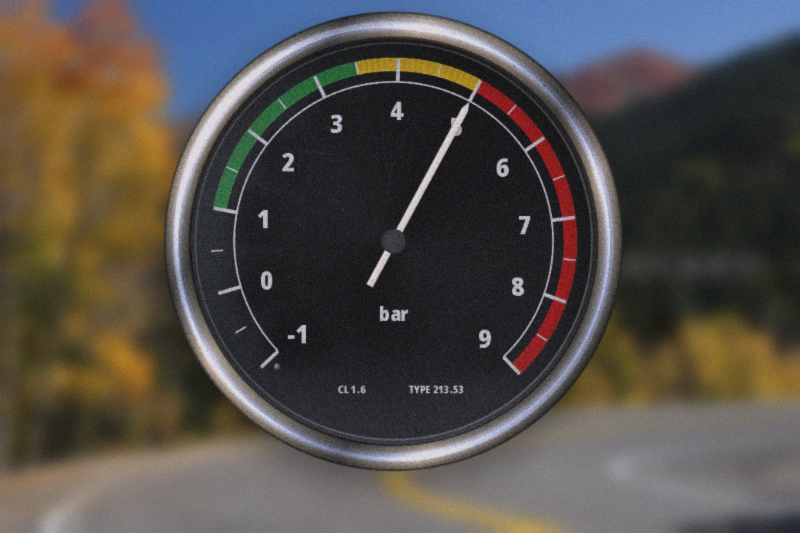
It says 5 bar
